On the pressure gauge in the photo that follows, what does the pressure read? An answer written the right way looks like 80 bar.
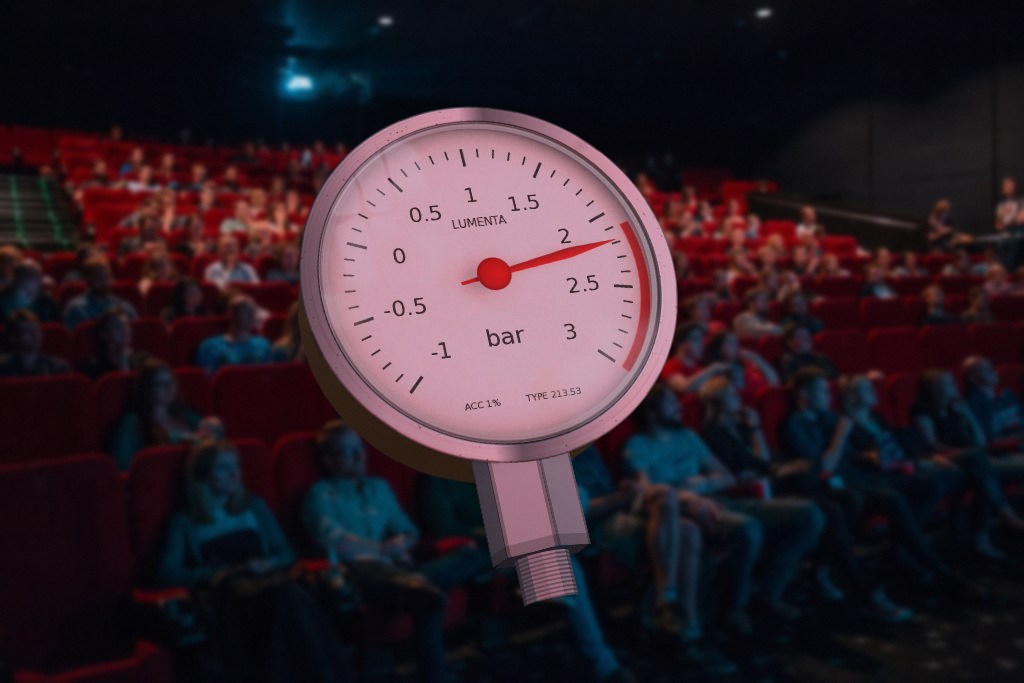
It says 2.2 bar
